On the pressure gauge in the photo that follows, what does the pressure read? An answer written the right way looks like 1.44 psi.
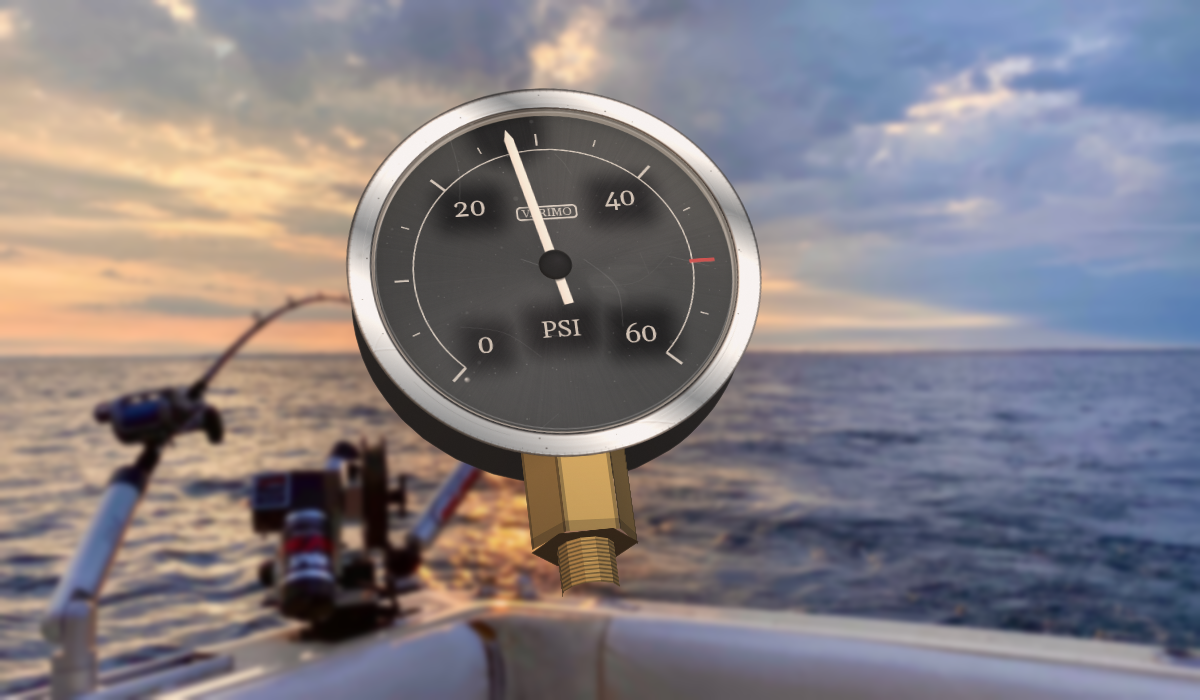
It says 27.5 psi
